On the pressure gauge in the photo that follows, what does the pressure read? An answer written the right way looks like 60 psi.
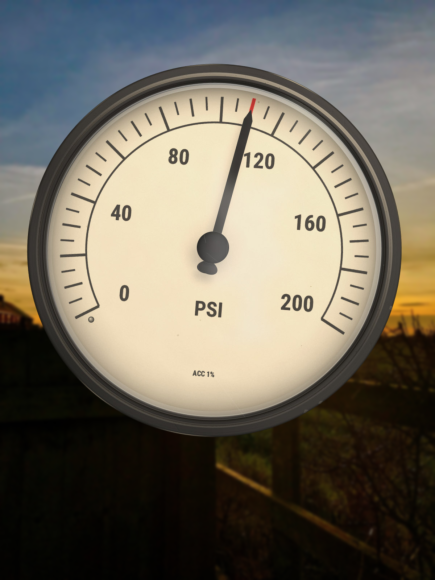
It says 110 psi
